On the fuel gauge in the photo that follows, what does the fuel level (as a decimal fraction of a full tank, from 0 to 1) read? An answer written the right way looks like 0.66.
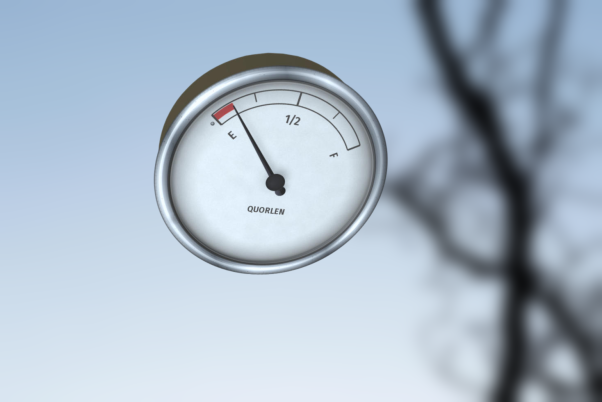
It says 0.125
